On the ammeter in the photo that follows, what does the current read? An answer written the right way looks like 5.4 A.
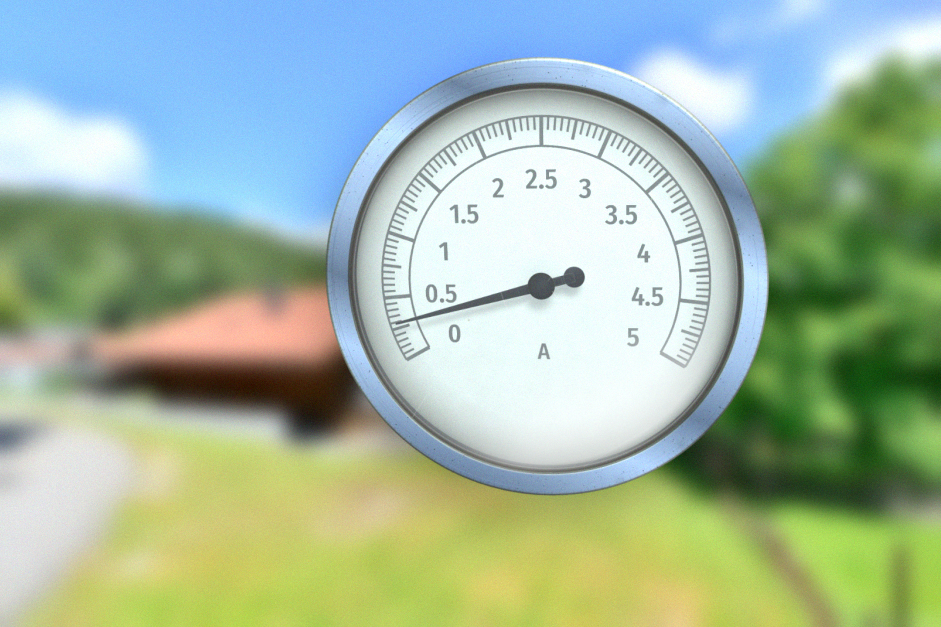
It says 0.3 A
